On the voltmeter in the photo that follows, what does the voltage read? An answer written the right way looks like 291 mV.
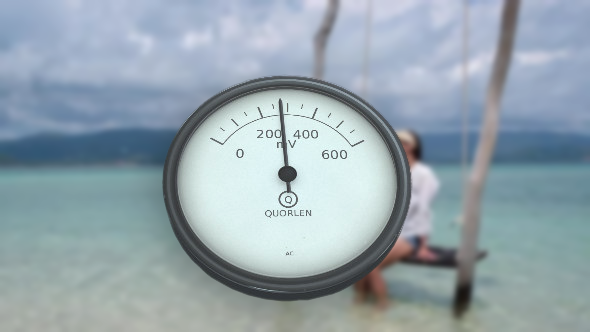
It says 275 mV
